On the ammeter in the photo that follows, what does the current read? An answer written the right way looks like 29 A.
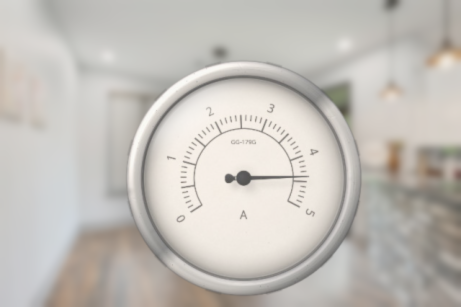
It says 4.4 A
